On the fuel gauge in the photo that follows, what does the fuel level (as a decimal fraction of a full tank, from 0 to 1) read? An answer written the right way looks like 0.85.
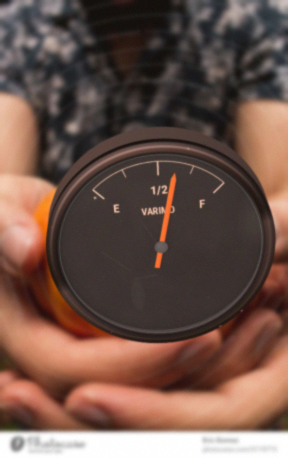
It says 0.625
